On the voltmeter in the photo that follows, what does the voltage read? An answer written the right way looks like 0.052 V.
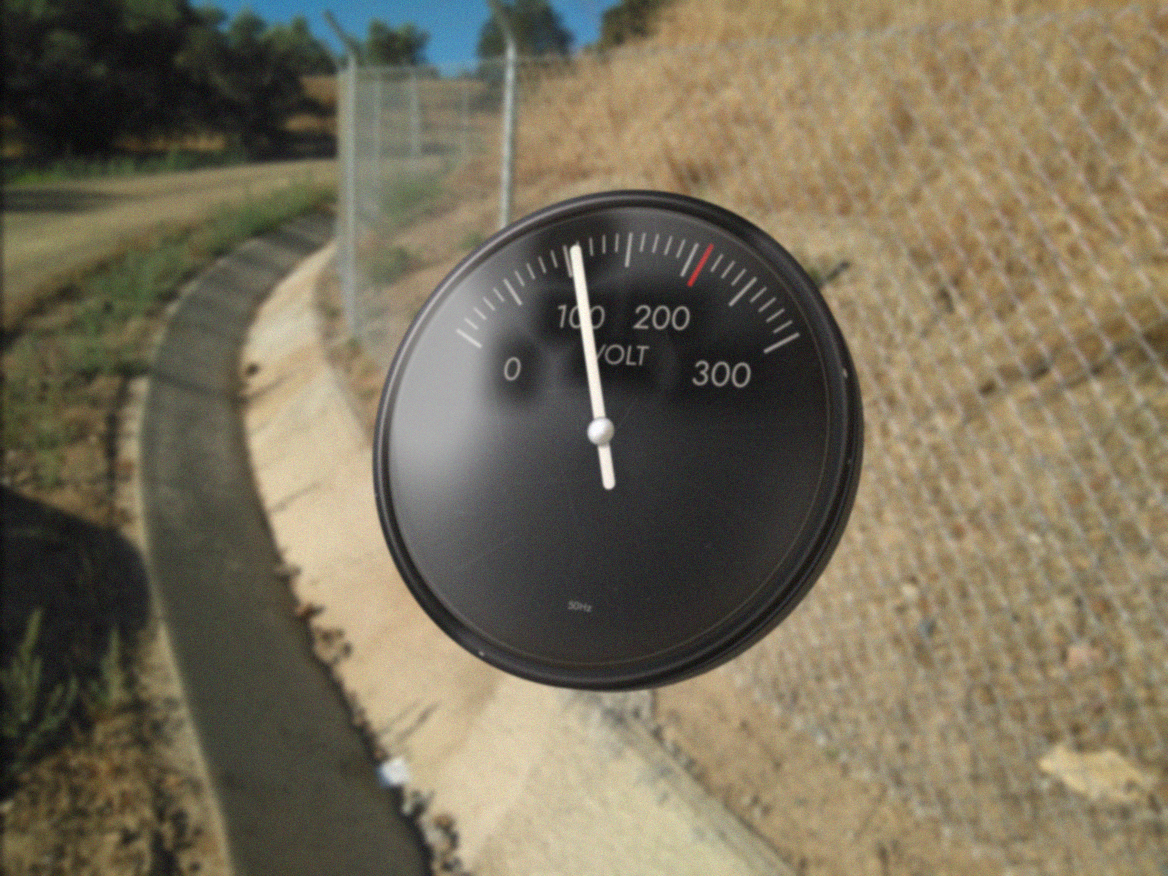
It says 110 V
